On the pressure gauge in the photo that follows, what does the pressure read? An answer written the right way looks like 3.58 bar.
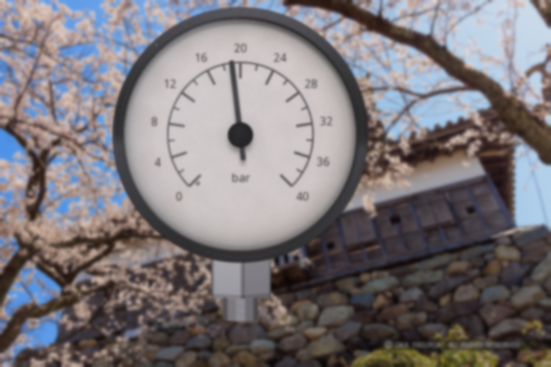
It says 19 bar
